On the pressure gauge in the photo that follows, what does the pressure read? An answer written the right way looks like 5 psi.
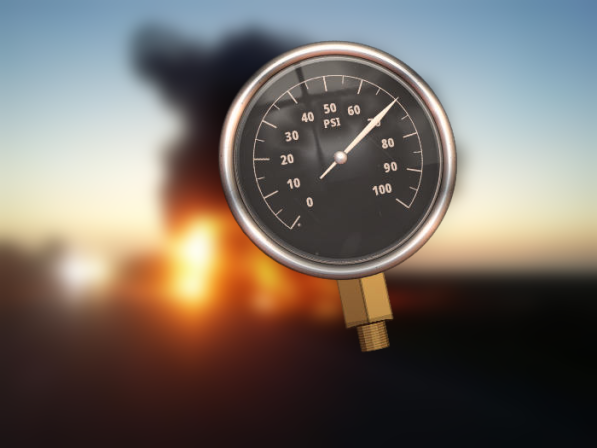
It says 70 psi
